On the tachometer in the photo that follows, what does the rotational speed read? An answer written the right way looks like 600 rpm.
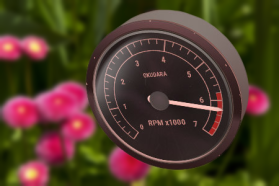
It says 6200 rpm
